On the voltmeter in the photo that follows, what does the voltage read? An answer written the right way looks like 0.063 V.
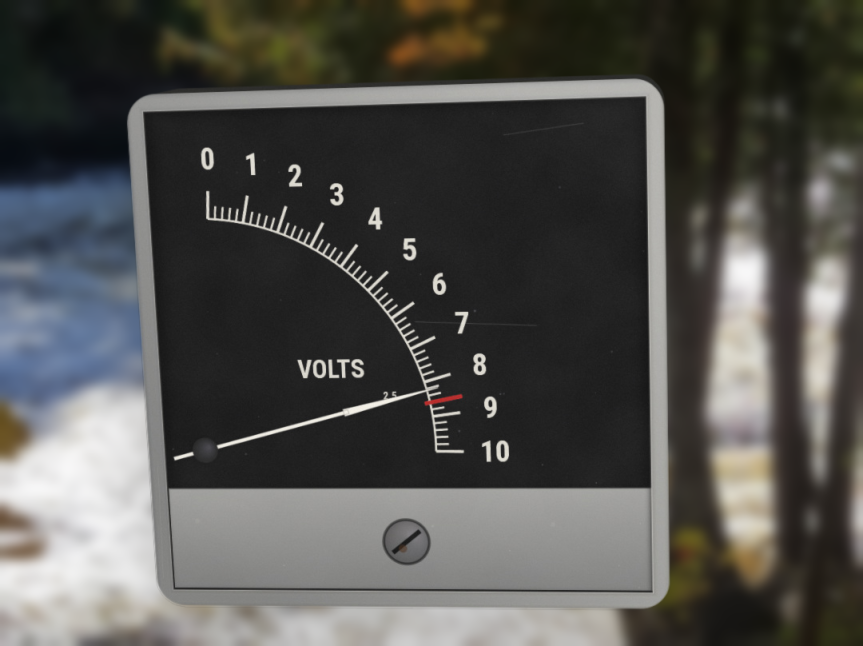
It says 8.2 V
